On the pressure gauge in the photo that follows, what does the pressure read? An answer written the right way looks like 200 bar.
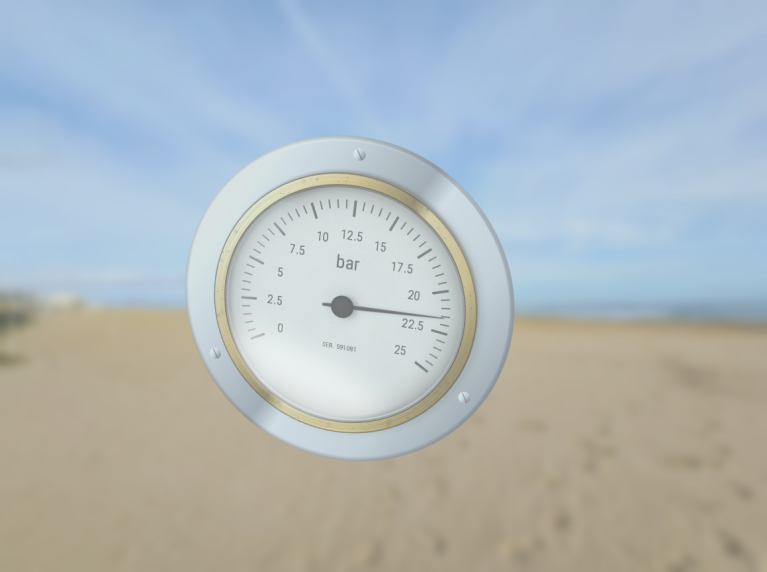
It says 21.5 bar
